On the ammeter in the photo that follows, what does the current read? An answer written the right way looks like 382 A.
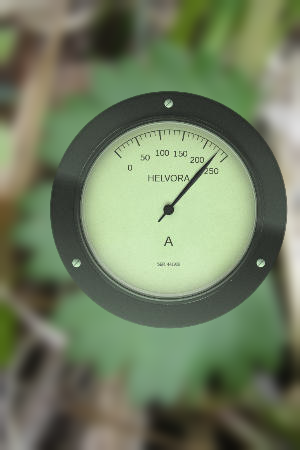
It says 230 A
